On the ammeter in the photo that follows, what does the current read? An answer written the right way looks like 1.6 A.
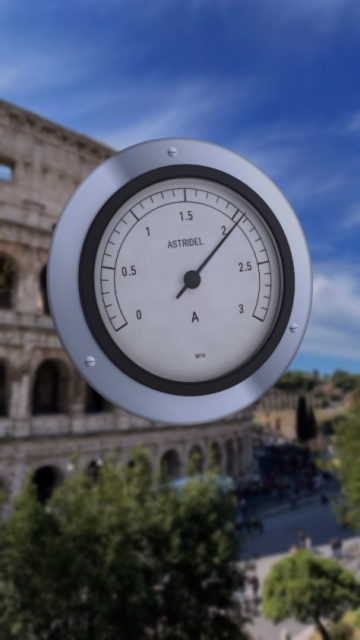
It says 2.05 A
